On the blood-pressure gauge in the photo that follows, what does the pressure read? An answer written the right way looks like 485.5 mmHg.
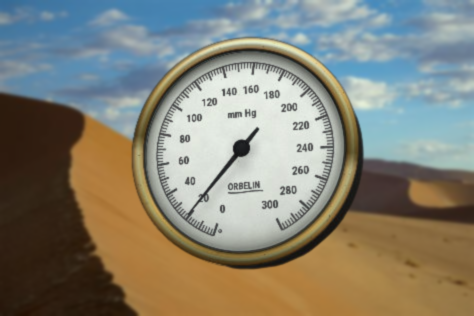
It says 20 mmHg
